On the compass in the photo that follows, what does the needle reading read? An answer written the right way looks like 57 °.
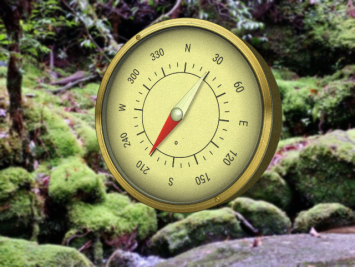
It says 210 °
